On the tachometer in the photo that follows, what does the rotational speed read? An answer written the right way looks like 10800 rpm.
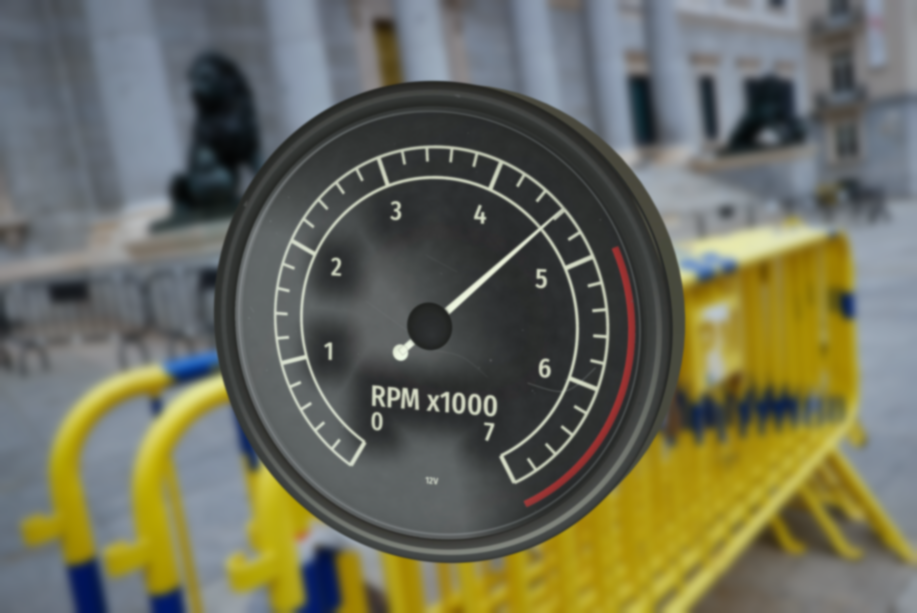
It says 4600 rpm
